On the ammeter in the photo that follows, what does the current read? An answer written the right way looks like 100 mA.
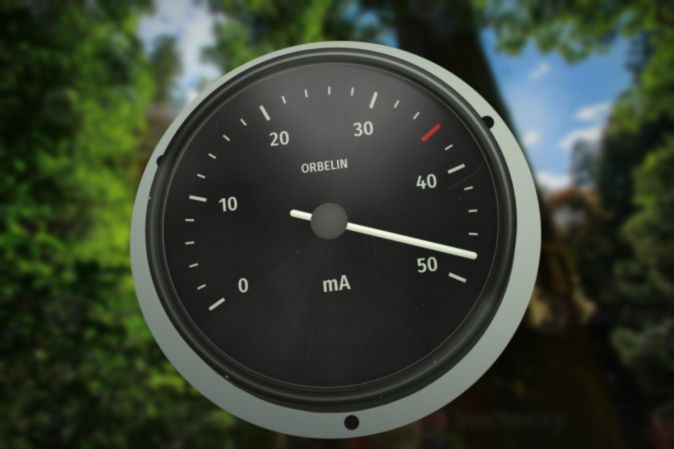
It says 48 mA
